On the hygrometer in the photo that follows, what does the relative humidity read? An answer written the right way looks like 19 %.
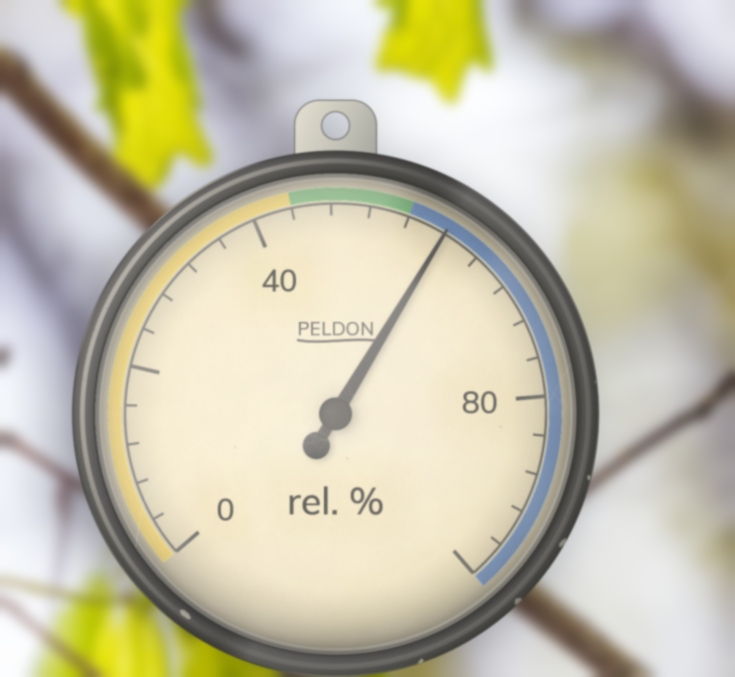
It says 60 %
